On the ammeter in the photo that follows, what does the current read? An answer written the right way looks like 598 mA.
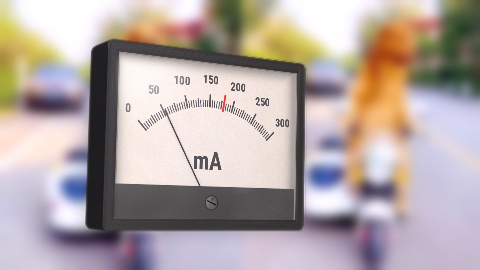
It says 50 mA
